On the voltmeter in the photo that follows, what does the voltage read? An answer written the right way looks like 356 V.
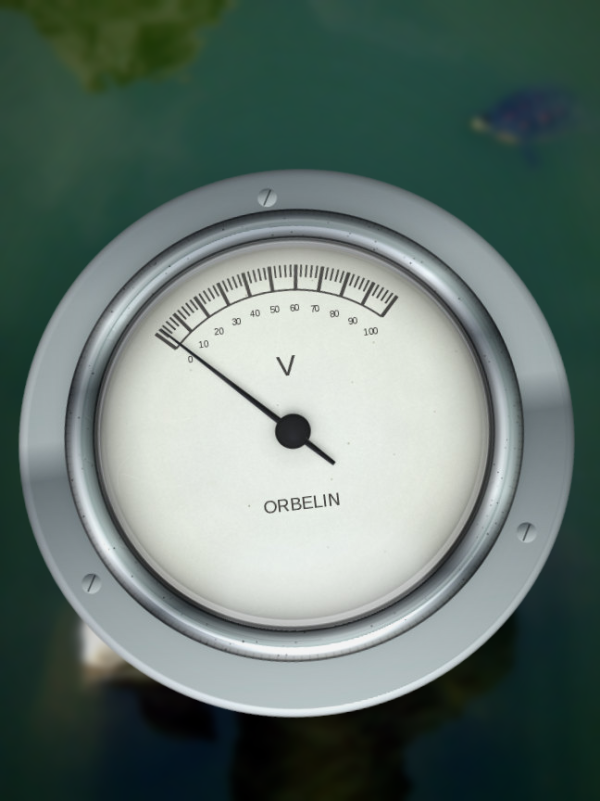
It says 2 V
